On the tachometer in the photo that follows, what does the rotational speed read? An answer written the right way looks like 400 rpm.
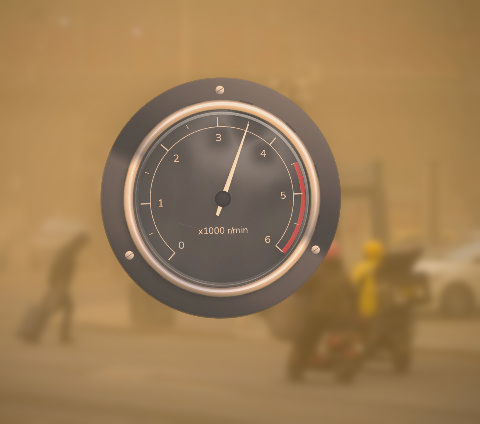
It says 3500 rpm
